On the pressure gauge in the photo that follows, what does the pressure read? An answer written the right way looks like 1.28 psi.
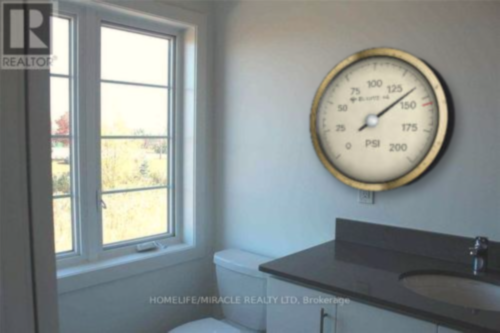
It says 140 psi
